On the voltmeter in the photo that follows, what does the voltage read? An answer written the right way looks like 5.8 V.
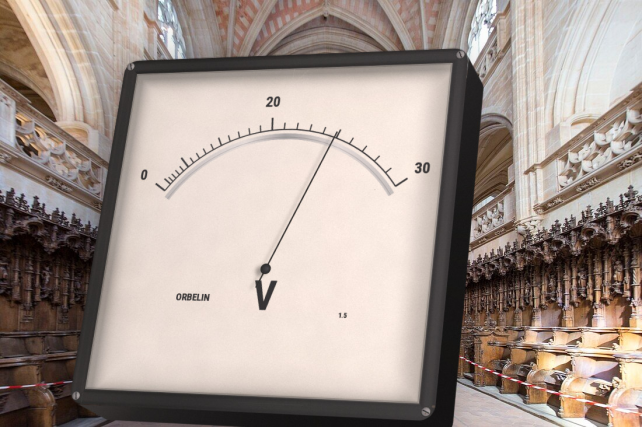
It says 25 V
